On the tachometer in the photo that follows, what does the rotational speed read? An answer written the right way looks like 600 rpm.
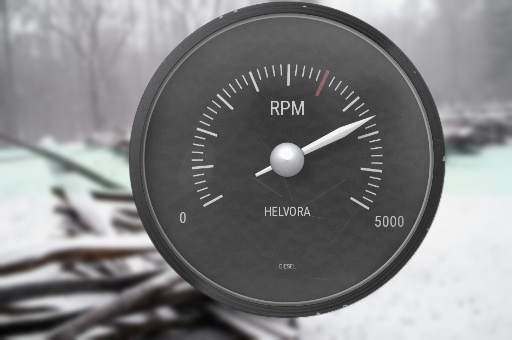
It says 3800 rpm
